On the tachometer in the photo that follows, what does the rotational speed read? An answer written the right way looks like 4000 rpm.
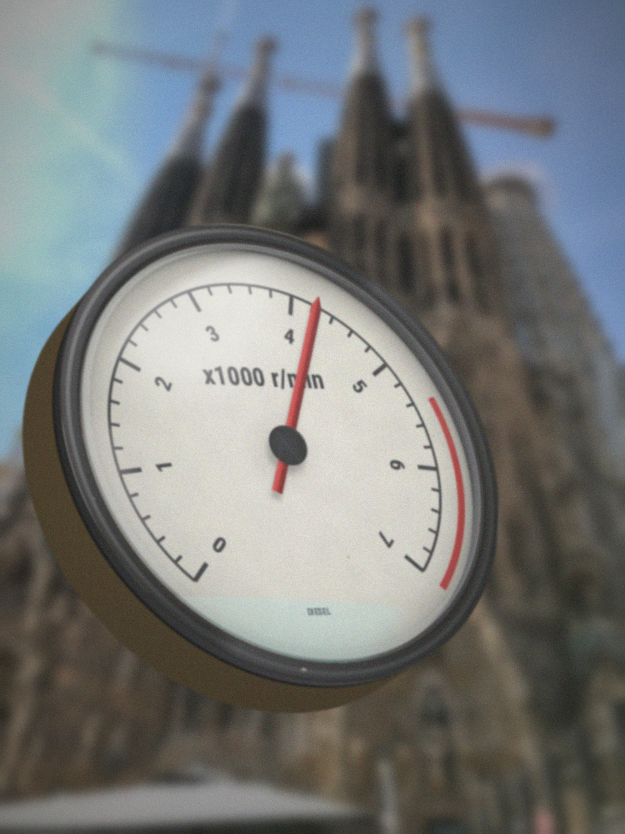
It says 4200 rpm
